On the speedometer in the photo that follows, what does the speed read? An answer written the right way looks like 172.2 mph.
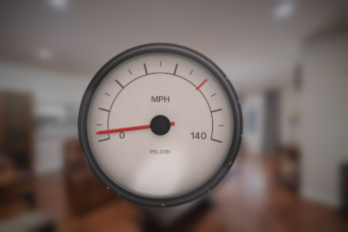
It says 5 mph
